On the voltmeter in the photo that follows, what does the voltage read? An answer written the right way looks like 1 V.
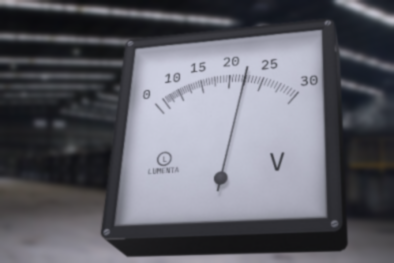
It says 22.5 V
